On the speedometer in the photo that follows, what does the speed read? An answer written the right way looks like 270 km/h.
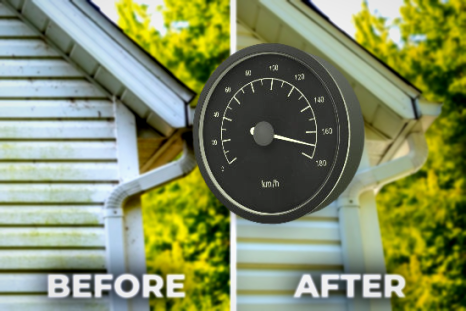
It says 170 km/h
